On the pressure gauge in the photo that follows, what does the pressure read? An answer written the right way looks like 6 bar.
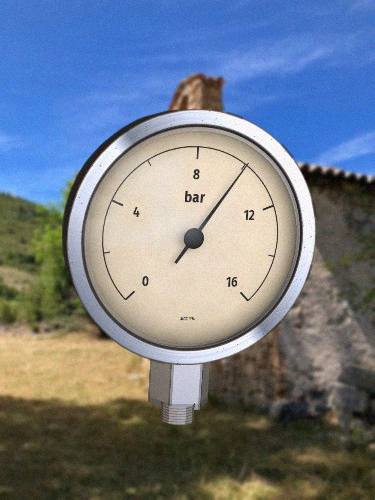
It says 10 bar
